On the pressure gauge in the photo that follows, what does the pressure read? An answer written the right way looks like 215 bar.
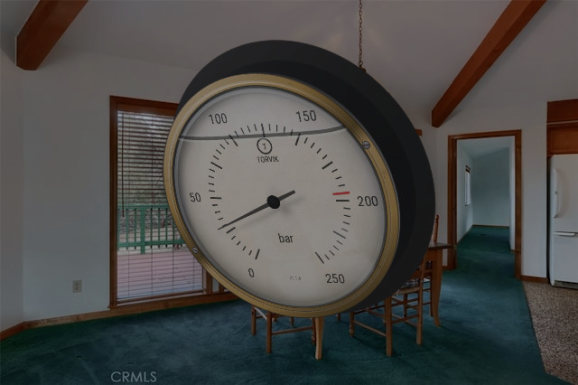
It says 30 bar
